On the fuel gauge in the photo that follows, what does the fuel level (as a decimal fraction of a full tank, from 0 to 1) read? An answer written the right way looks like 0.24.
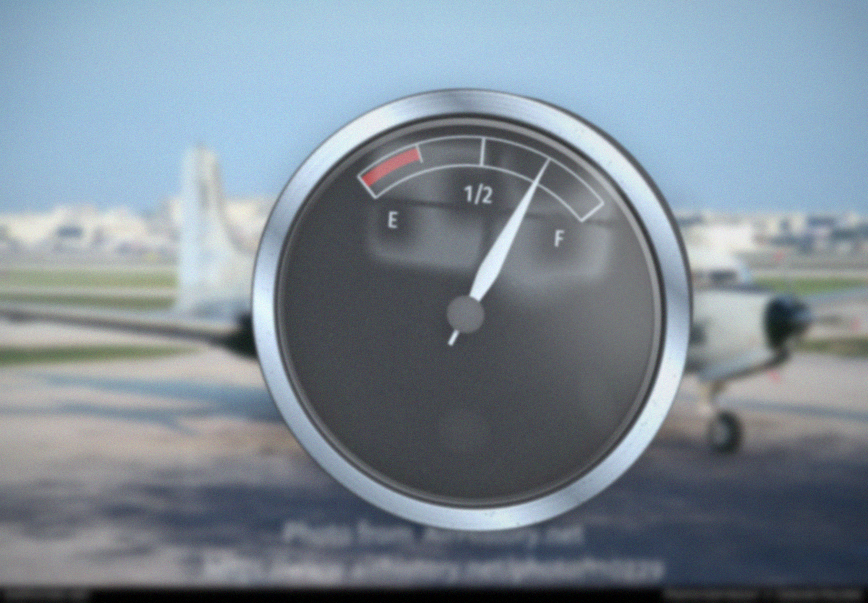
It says 0.75
